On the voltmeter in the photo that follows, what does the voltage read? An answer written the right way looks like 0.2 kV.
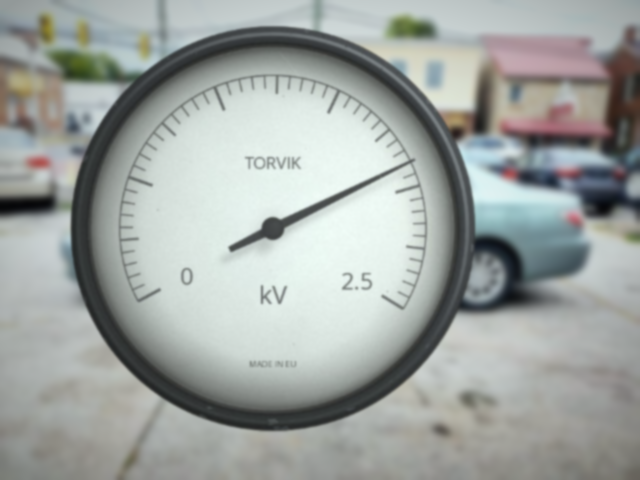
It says 1.9 kV
